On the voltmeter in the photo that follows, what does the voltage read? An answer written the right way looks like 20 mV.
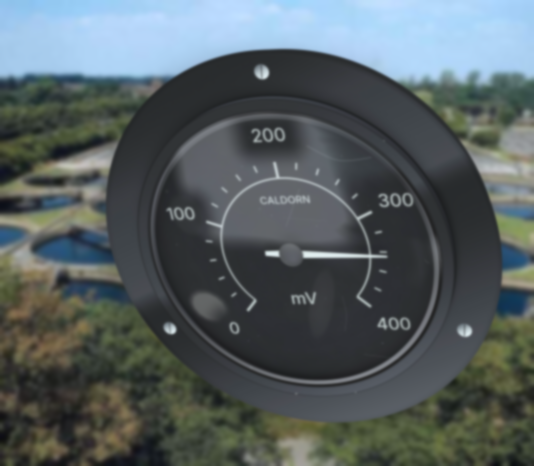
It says 340 mV
